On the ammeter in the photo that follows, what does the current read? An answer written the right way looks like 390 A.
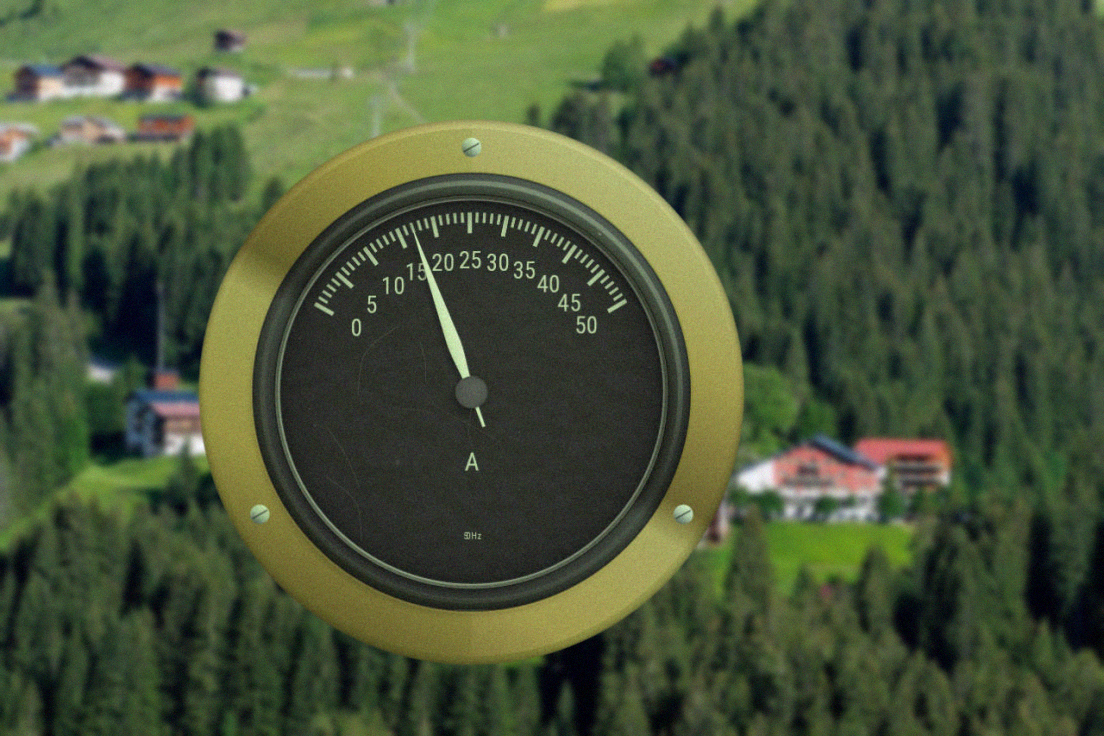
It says 17 A
